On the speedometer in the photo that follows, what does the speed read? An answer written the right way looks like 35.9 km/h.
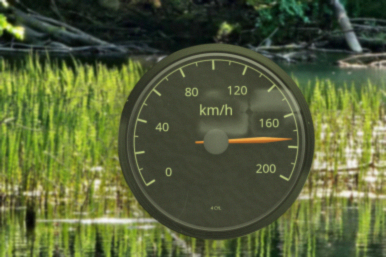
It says 175 km/h
